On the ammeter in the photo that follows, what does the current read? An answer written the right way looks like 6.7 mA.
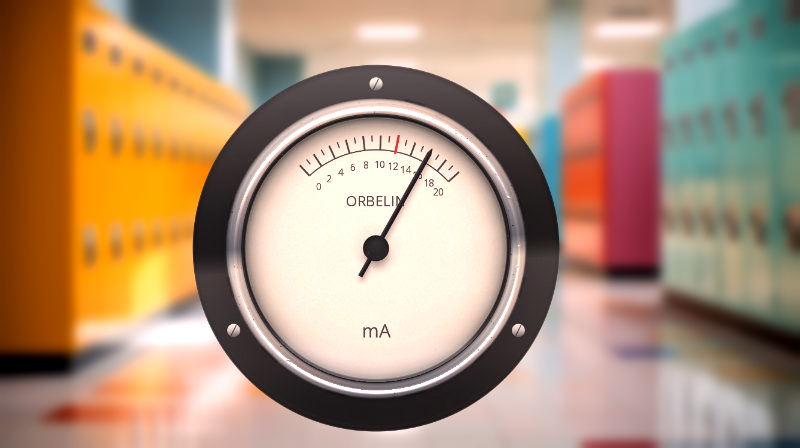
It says 16 mA
